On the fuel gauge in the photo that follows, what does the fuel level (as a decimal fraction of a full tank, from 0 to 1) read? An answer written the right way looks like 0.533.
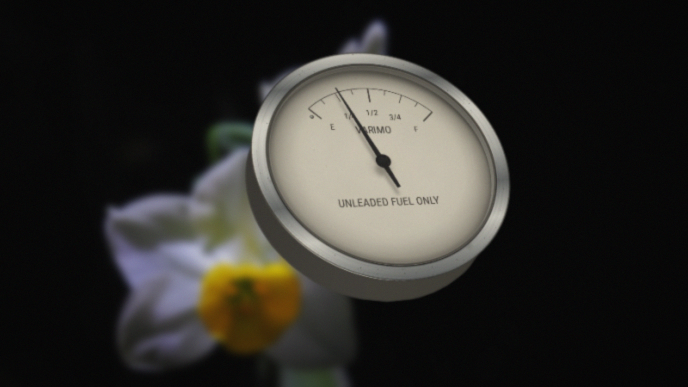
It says 0.25
